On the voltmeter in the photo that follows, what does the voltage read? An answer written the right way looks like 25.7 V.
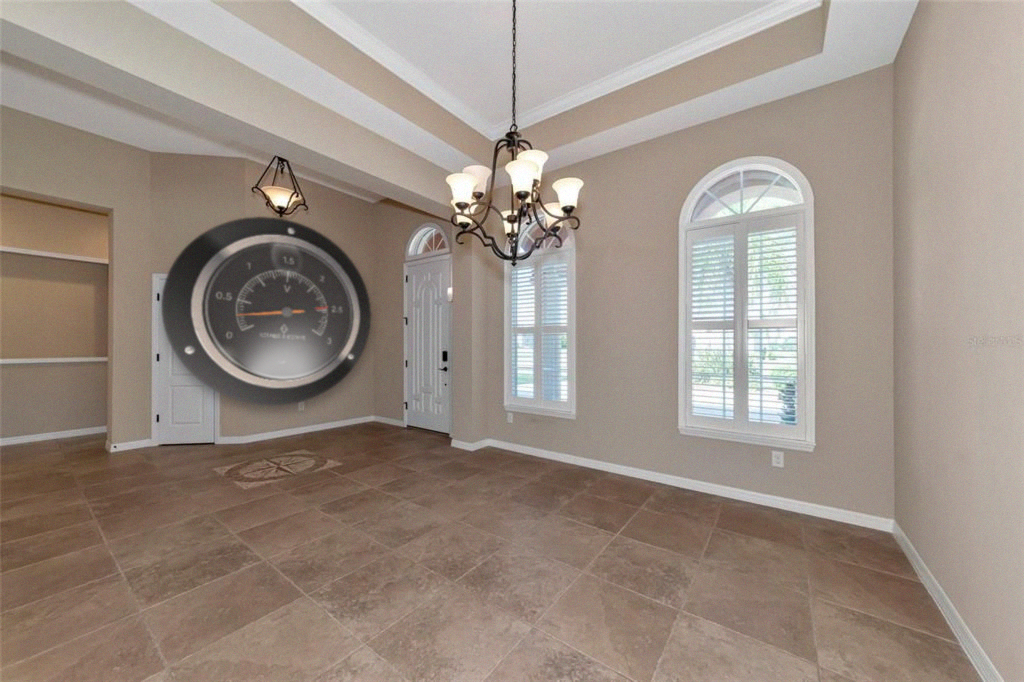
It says 0.25 V
